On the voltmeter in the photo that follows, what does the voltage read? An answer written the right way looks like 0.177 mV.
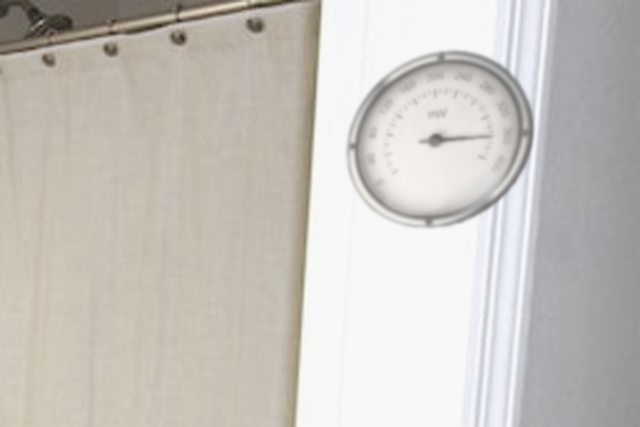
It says 360 mV
